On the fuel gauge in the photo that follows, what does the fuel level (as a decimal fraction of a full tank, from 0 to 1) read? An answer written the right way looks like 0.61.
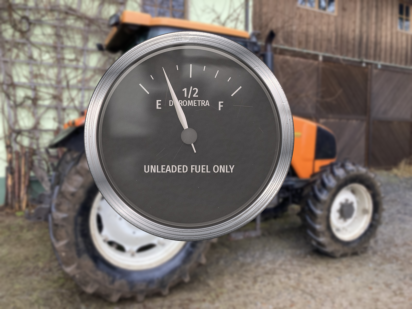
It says 0.25
